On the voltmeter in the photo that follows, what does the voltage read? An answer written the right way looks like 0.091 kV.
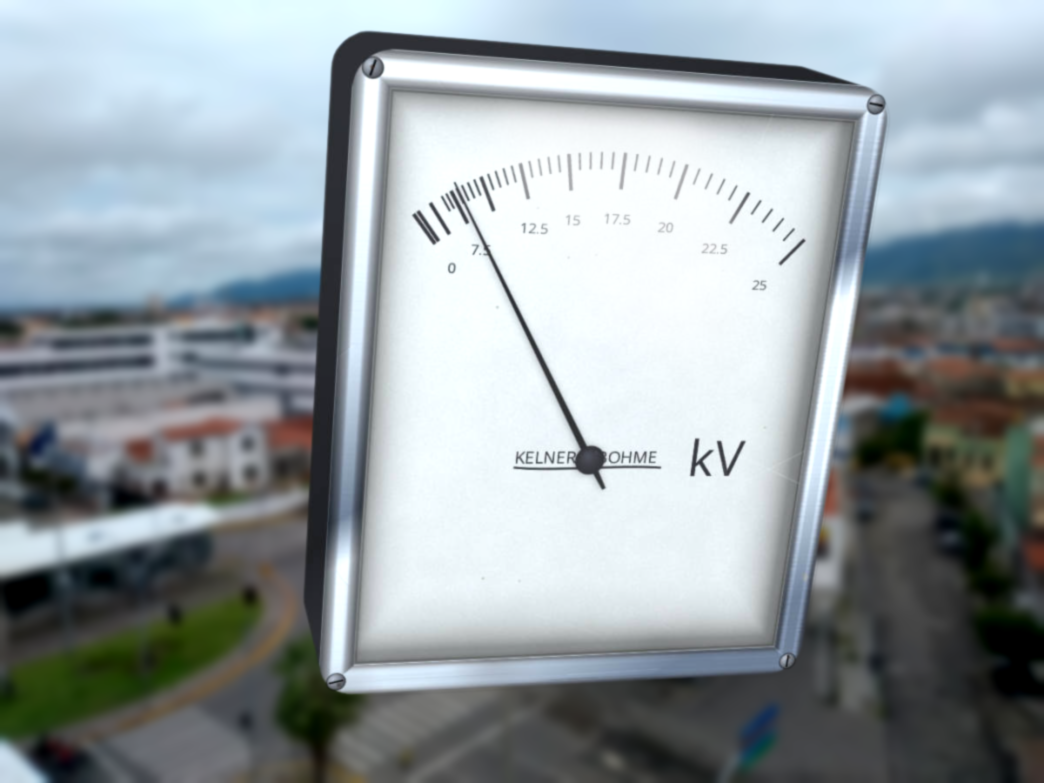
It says 8 kV
